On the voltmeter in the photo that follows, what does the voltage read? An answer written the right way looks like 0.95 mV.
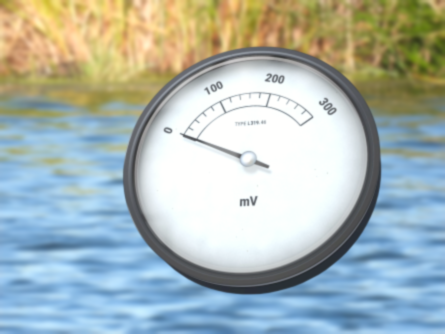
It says 0 mV
